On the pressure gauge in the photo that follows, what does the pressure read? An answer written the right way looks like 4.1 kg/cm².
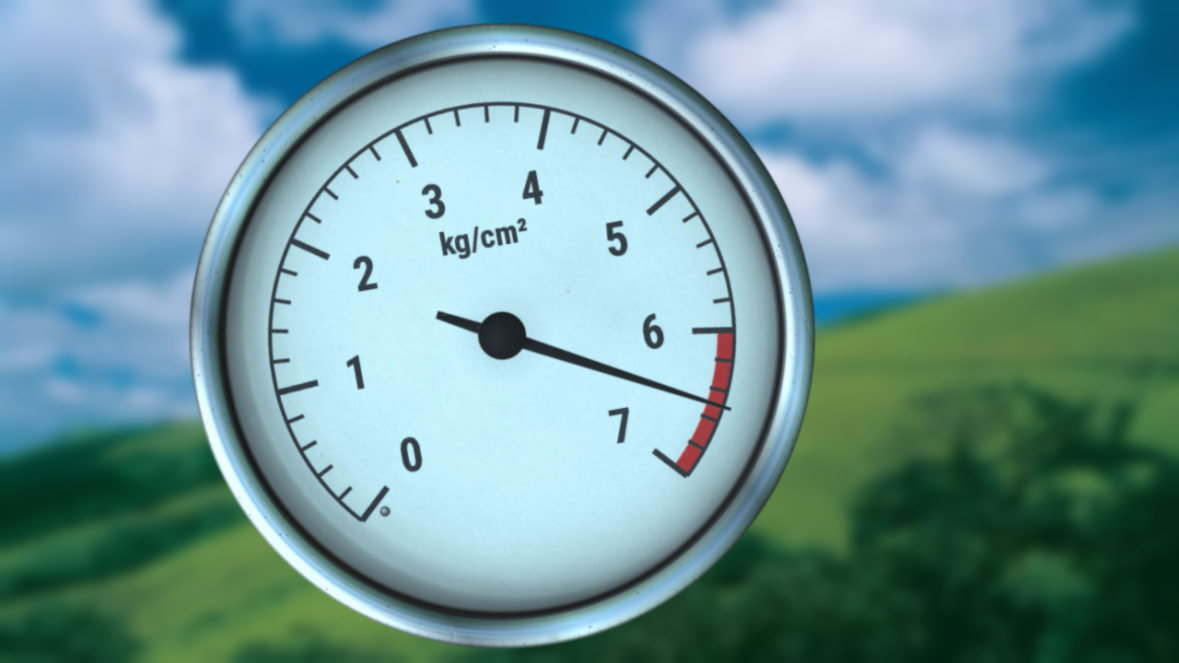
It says 6.5 kg/cm²
